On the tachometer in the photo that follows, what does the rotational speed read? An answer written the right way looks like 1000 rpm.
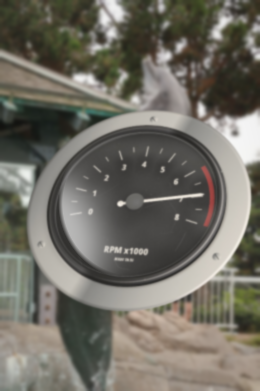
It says 7000 rpm
